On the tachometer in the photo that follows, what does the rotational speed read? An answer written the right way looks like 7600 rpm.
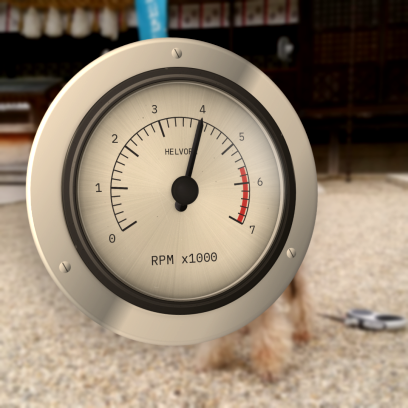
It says 4000 rpm
